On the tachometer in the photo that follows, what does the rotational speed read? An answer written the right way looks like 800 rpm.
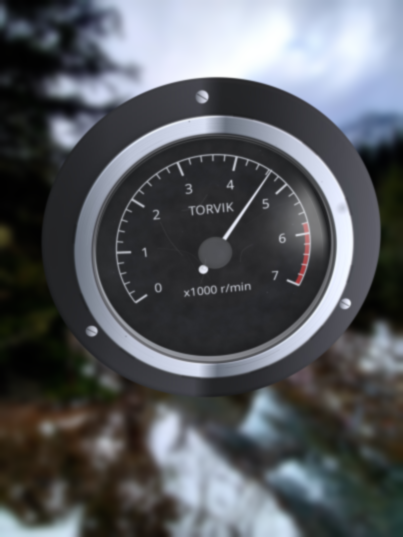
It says 4600 rpm
